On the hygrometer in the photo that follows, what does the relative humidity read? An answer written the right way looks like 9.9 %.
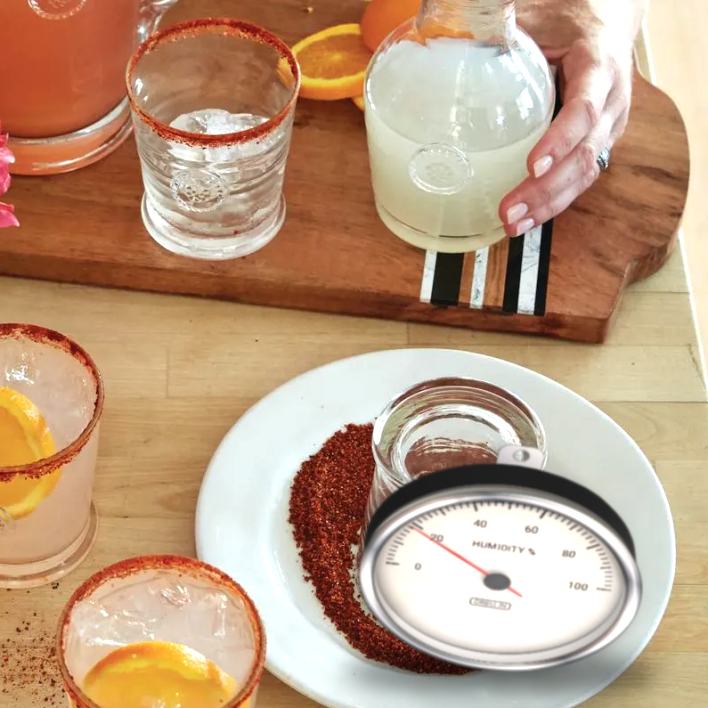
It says 20 %
